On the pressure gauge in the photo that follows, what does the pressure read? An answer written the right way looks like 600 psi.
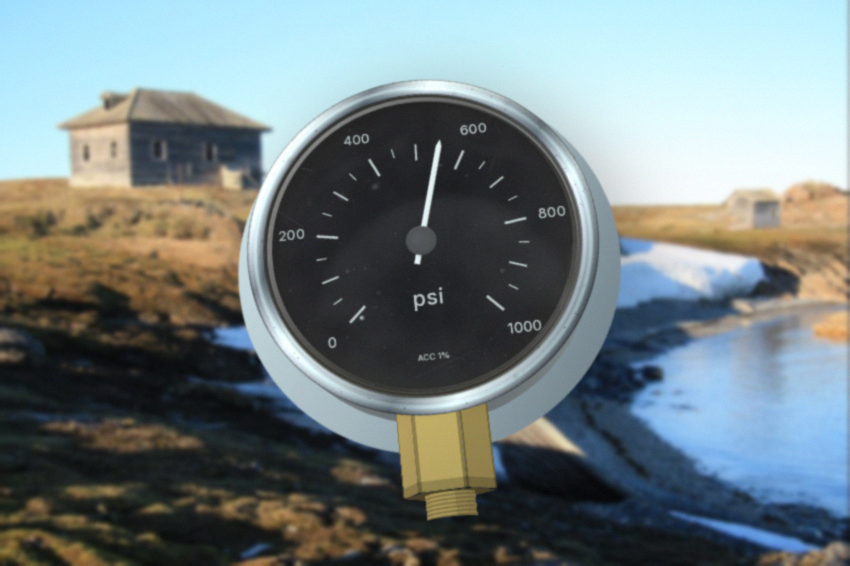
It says 550 psi
